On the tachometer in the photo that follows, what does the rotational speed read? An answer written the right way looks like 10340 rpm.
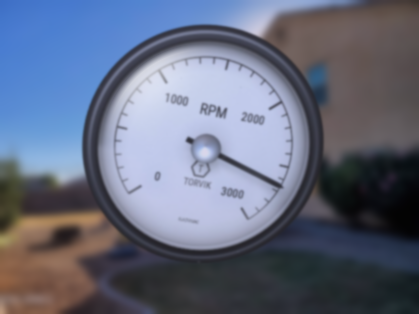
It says 2650 rpm
